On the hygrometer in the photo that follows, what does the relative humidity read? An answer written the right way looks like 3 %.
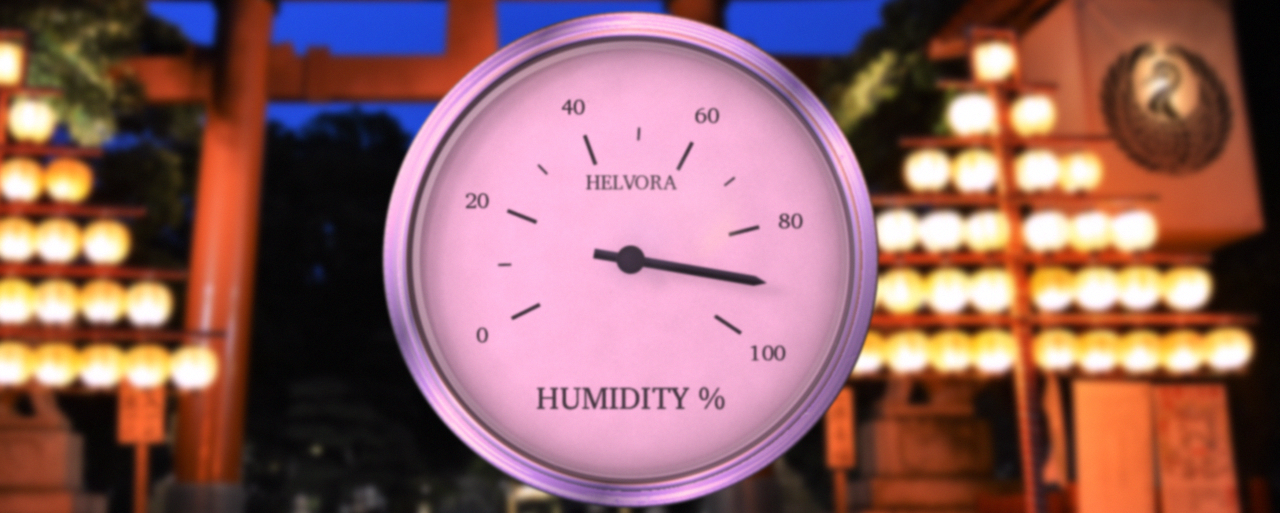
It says 90 %
